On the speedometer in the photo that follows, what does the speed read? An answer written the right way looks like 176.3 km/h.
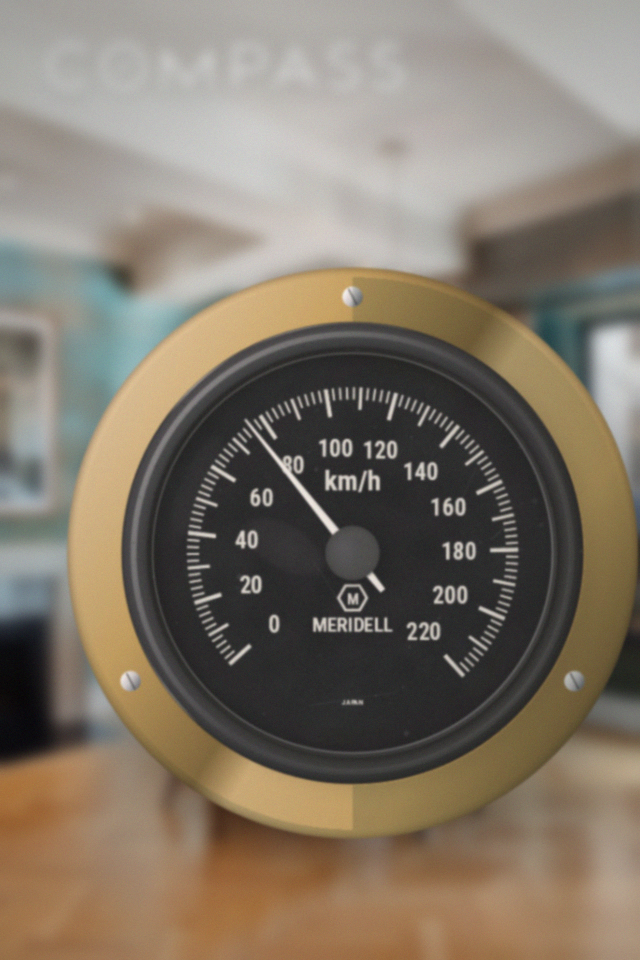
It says 76 km/h
